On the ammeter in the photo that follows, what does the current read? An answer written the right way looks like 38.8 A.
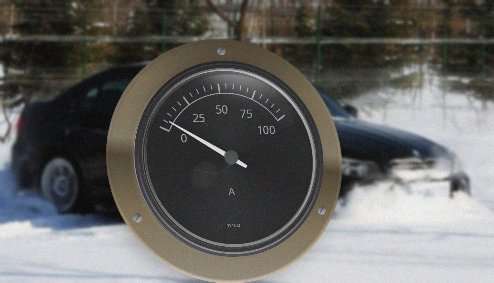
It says 5 A
